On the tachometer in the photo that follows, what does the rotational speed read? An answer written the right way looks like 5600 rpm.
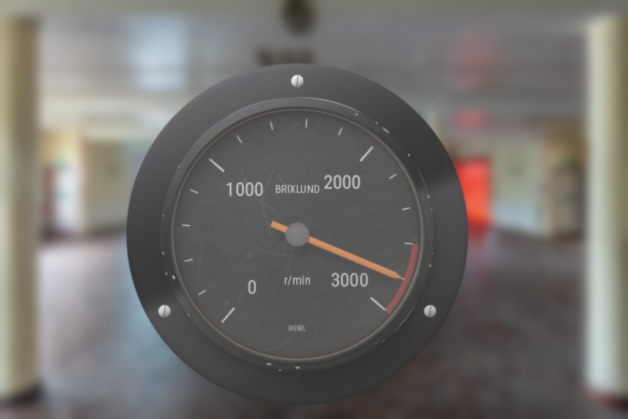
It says 2800 rpm
